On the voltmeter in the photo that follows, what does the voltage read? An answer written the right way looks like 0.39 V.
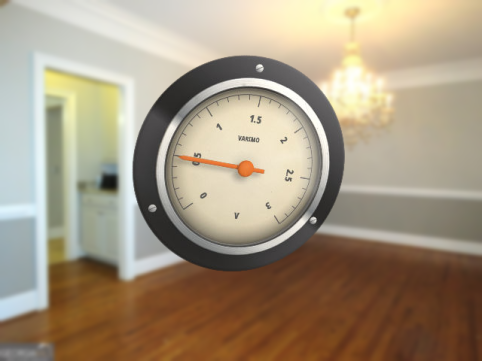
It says 0.5 V
